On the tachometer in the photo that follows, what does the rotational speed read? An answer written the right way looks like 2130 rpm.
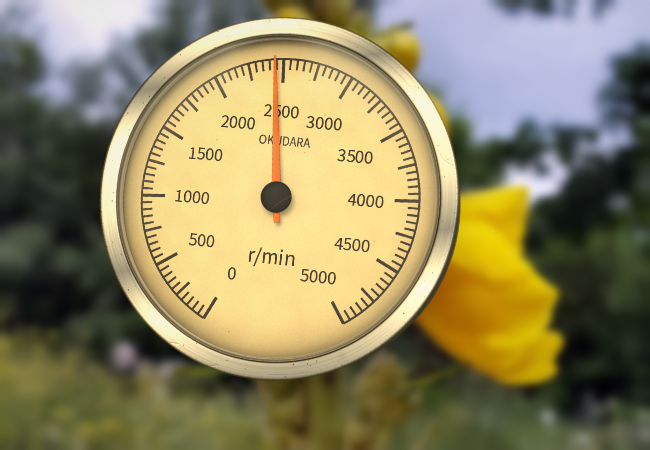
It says 2450 rpm
